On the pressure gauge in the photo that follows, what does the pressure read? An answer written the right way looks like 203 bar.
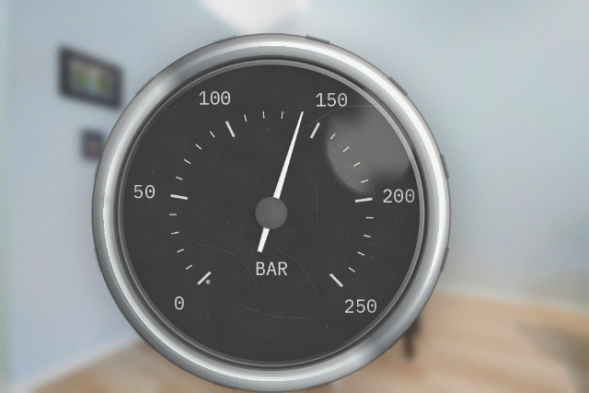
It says 140 bar
